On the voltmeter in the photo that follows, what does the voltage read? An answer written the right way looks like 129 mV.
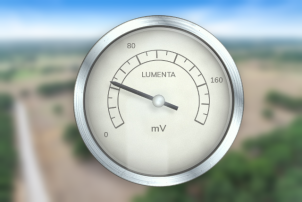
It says 45 mV
